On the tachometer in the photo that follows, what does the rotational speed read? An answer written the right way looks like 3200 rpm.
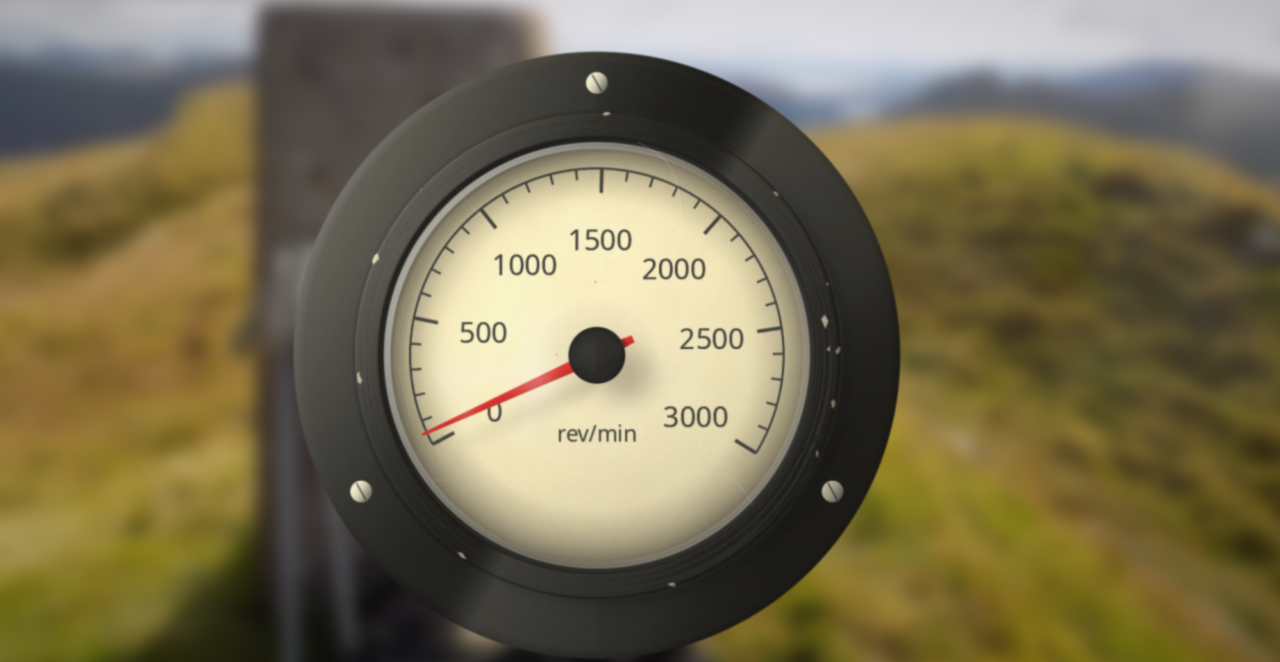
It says 50 rpm
